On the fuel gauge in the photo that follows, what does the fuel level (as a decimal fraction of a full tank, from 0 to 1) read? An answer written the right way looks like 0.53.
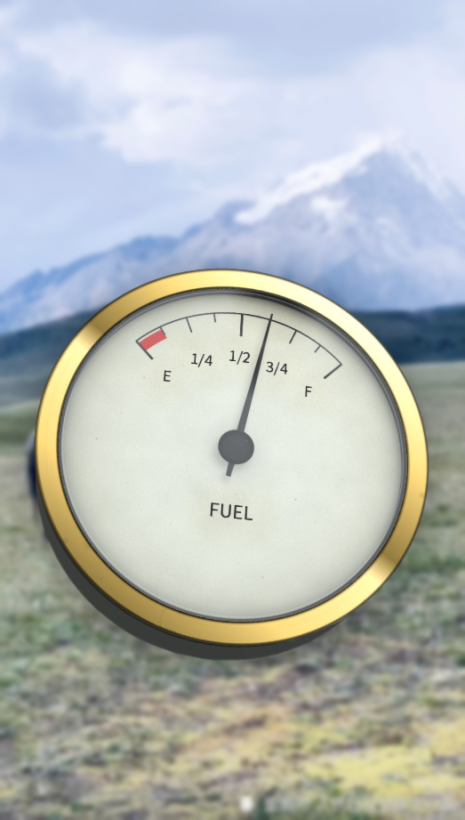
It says 0.625
